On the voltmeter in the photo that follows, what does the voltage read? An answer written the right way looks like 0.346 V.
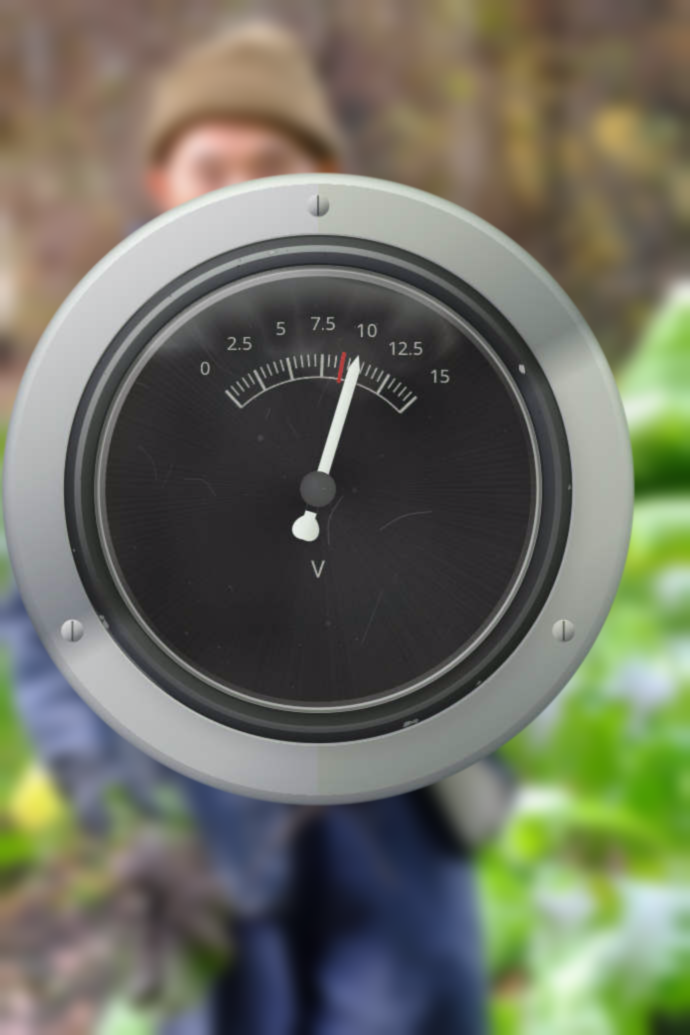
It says 10 V
